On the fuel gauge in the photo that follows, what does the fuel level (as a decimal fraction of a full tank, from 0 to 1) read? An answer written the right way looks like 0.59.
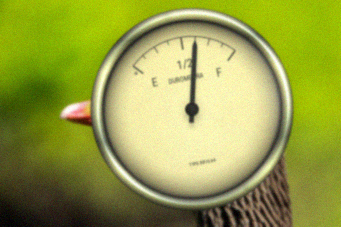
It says 0.625
